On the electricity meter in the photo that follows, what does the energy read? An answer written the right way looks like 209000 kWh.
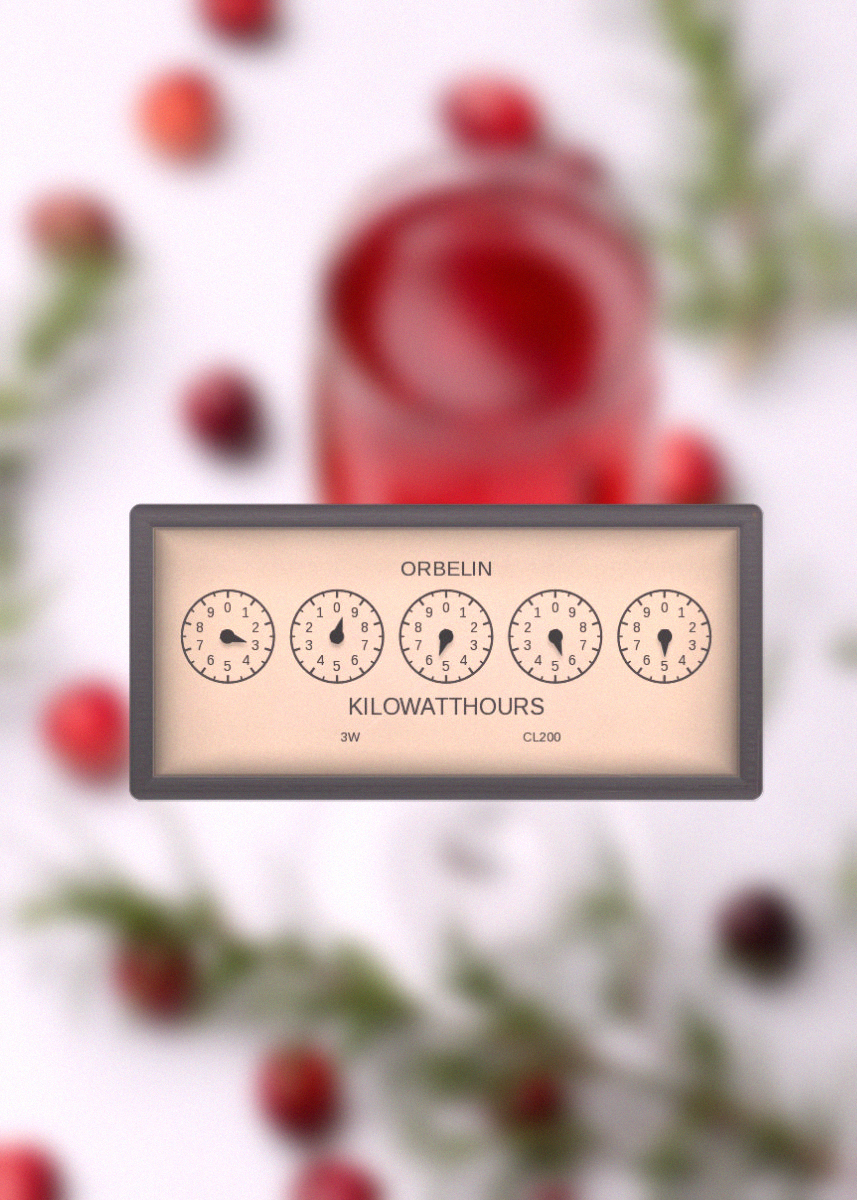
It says 29555 kWh
